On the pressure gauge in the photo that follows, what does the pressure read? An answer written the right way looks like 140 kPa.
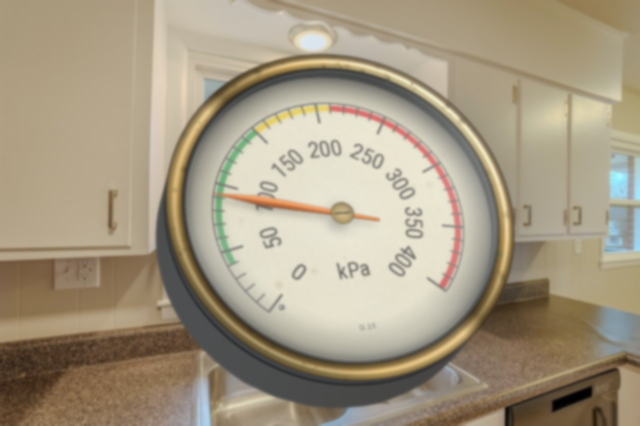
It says 90 kPa
